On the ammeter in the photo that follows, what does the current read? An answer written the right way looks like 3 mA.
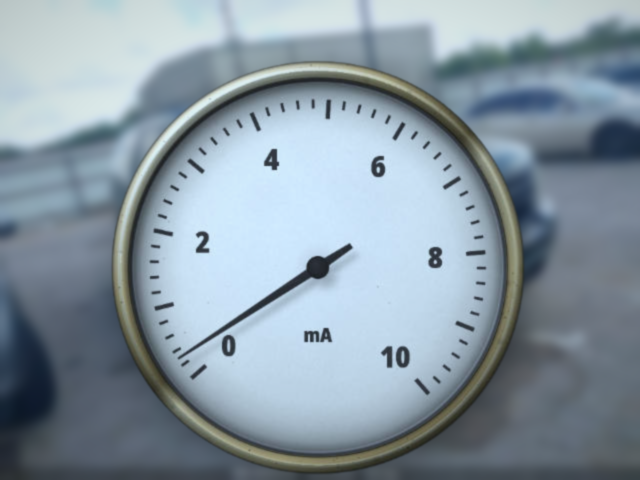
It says 0.3 mA
